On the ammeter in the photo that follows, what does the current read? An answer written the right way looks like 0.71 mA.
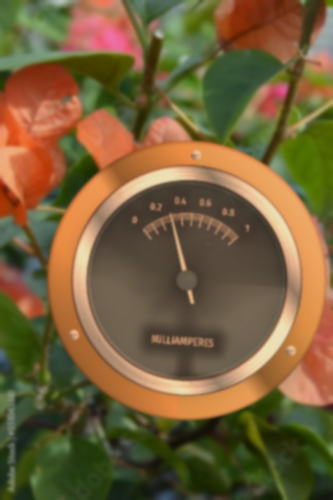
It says 0.3 mA
